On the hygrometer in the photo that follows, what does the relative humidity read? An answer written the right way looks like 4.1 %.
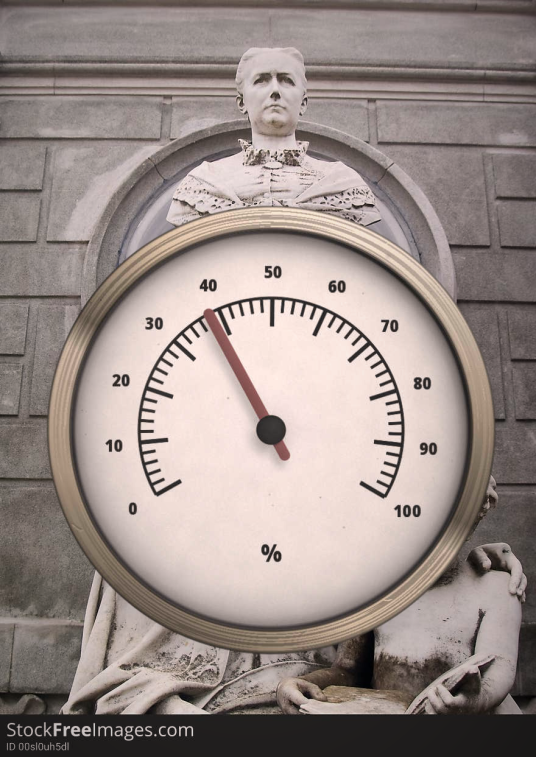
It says 38 %
